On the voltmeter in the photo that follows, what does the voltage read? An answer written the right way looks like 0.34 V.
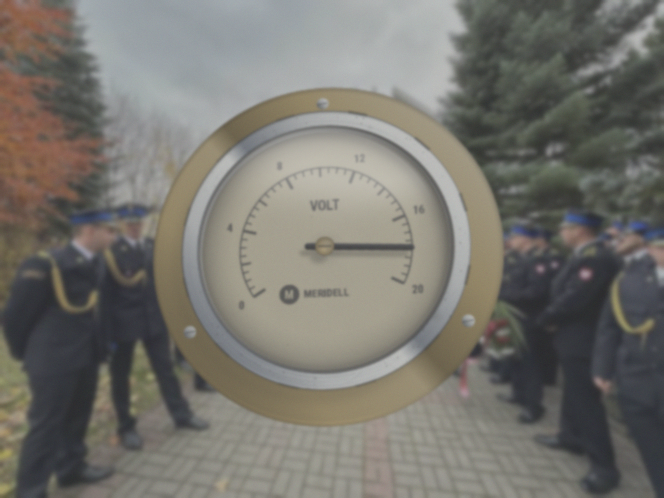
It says 18 V
